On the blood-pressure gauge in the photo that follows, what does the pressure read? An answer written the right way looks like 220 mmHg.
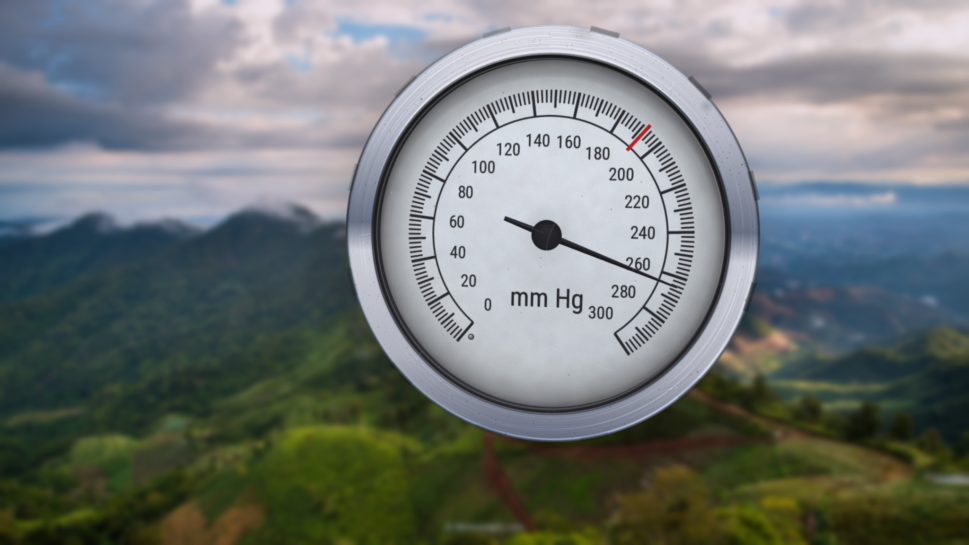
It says 264 mmHg
